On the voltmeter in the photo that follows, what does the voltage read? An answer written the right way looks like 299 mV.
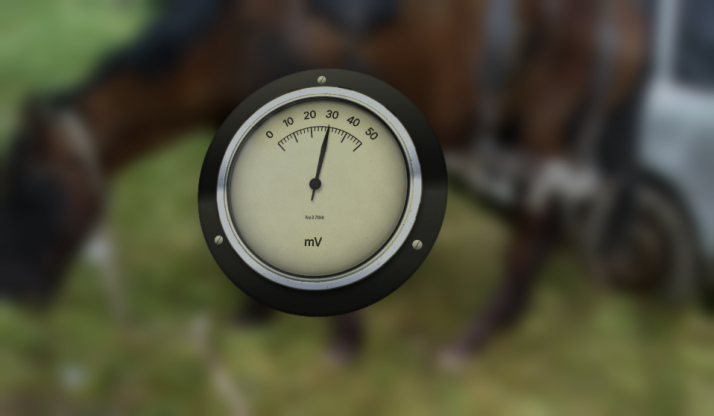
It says 30 mV
